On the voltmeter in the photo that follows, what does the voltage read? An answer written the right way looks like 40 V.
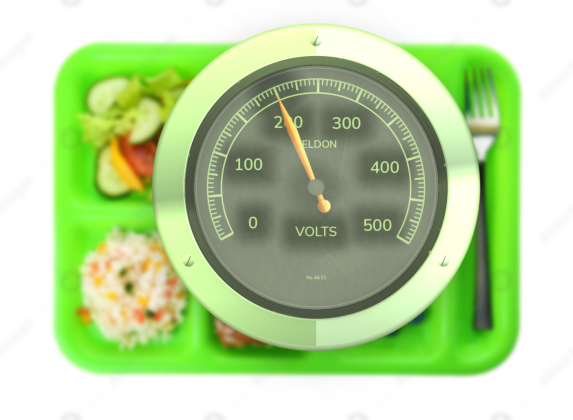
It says 200 V
